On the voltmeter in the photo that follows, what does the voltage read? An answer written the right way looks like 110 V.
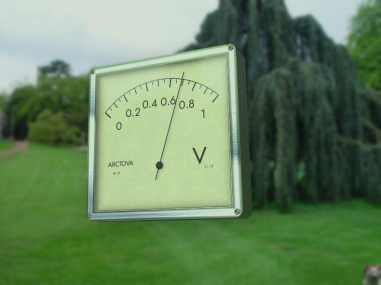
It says 0.7 V
